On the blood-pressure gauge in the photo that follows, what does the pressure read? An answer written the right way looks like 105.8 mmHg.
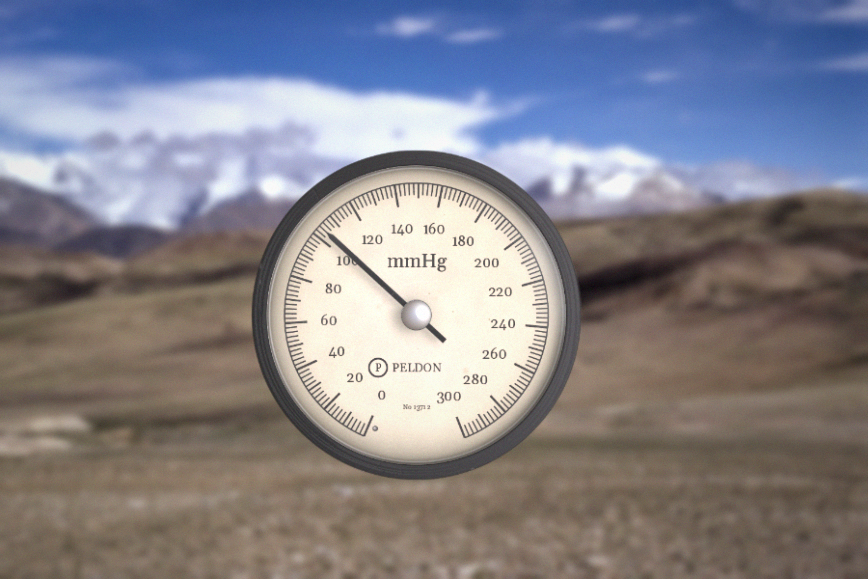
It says 104 mmHg
